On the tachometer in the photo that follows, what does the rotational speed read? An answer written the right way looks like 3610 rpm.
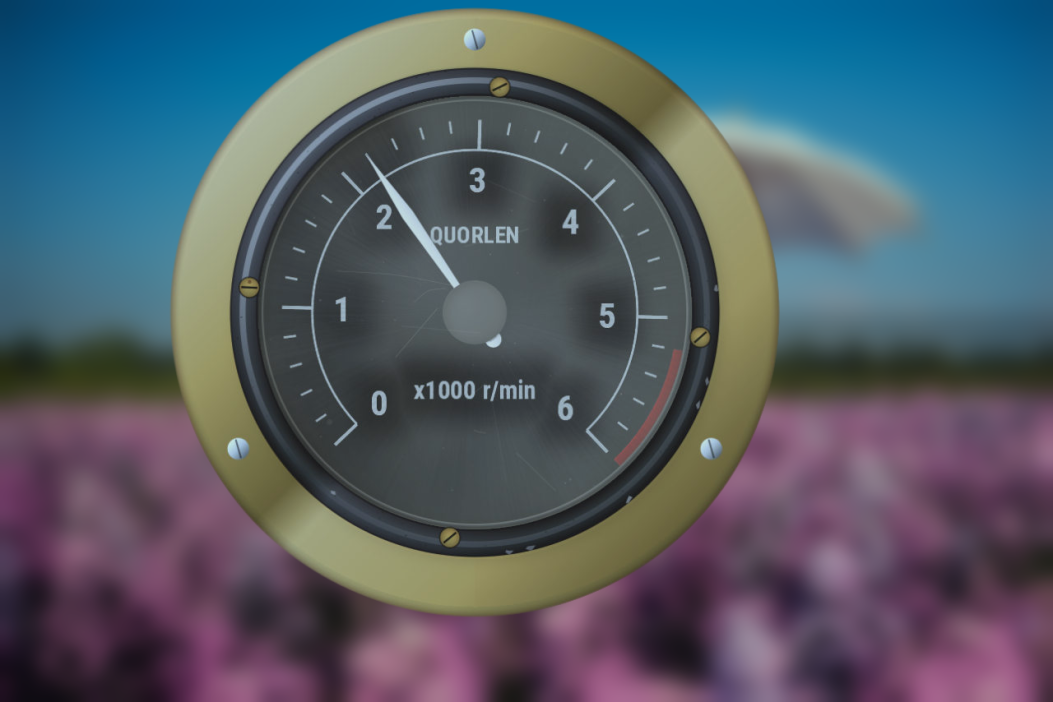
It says 2200 rpm
